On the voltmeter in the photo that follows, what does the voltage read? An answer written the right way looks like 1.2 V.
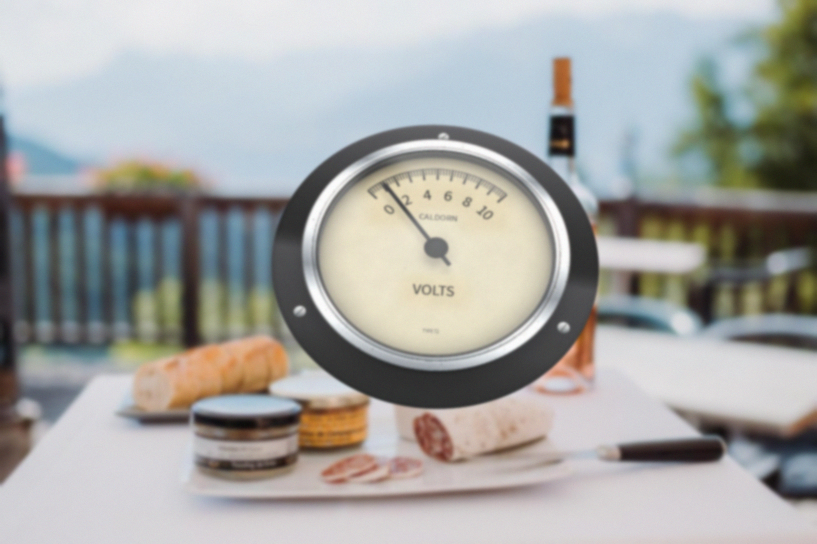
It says 1 V
